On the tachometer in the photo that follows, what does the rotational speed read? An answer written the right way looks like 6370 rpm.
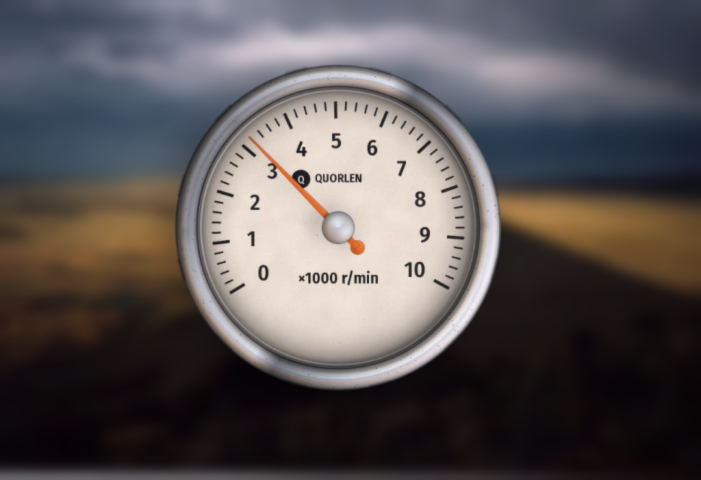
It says 3200 rpm
